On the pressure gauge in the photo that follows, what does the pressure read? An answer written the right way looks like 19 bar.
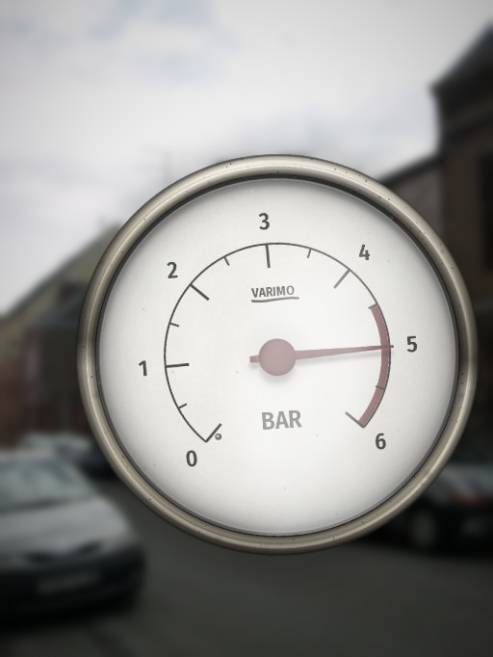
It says 5 bar
